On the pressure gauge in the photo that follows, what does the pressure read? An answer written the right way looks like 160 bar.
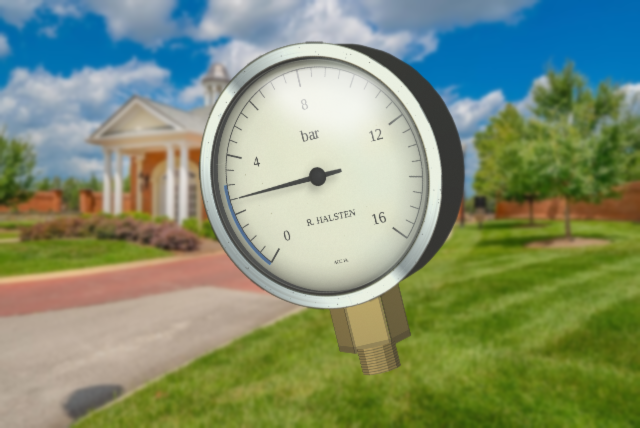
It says 2.5 bar
